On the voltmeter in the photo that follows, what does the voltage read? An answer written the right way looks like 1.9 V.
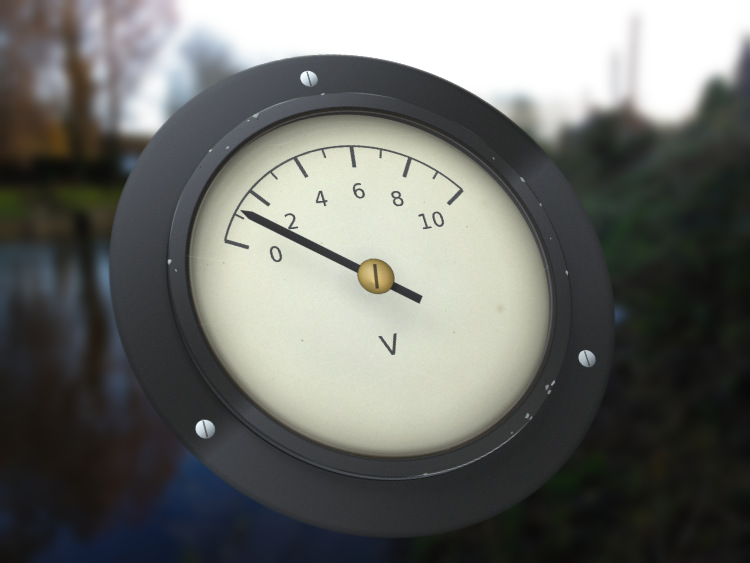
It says 1 V
